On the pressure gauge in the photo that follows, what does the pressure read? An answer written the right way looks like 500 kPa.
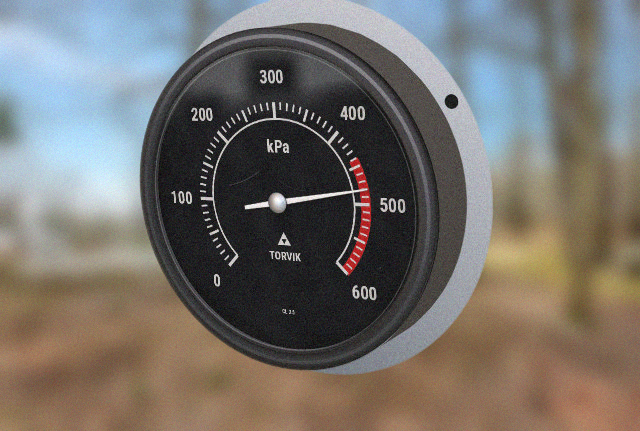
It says 480 kPa
